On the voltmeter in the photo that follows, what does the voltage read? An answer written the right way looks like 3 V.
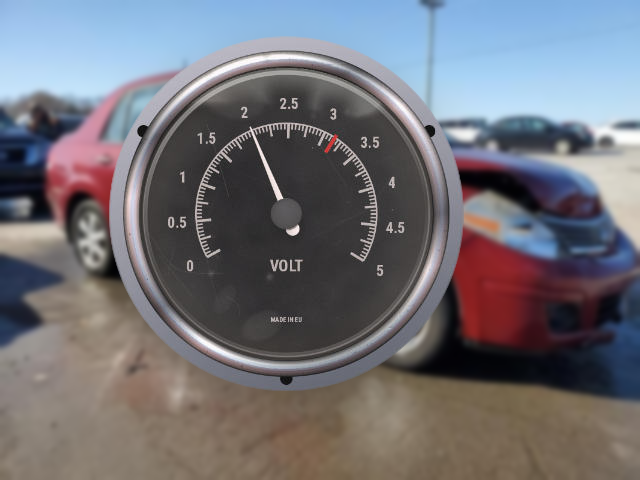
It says 2 V
